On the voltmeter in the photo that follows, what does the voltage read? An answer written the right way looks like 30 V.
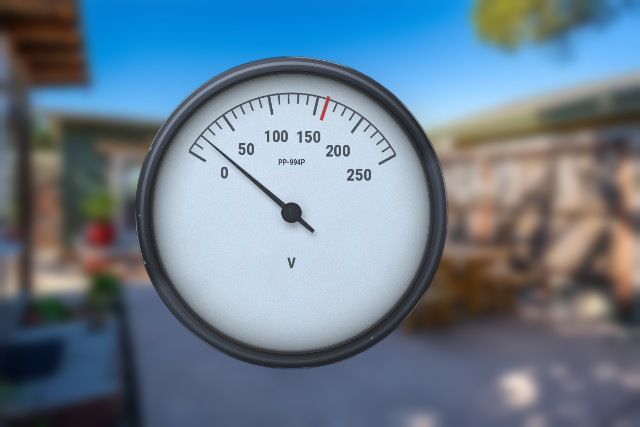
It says 20 V
